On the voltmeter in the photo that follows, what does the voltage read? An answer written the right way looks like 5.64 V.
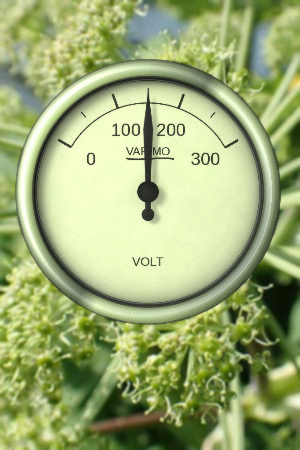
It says 150 V
